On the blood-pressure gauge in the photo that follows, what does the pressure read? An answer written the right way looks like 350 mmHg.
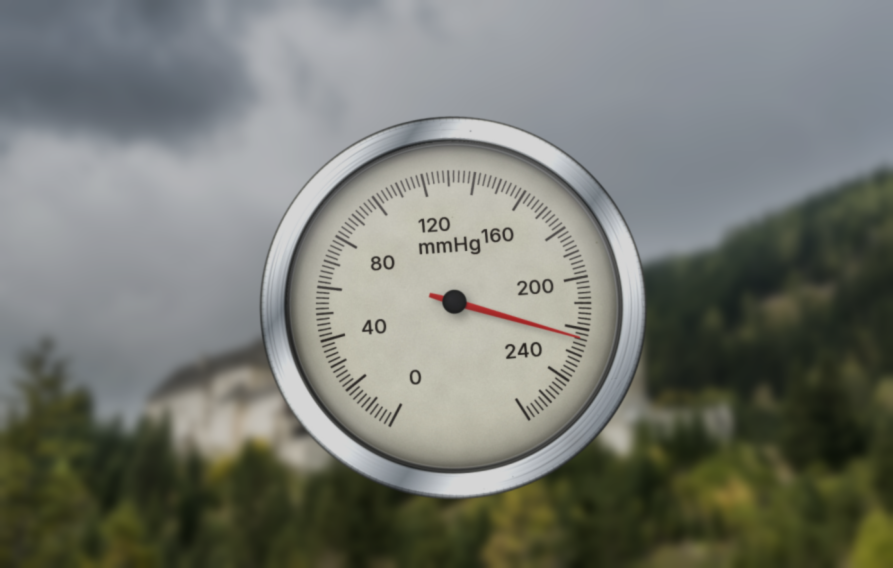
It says 224 mmHg
